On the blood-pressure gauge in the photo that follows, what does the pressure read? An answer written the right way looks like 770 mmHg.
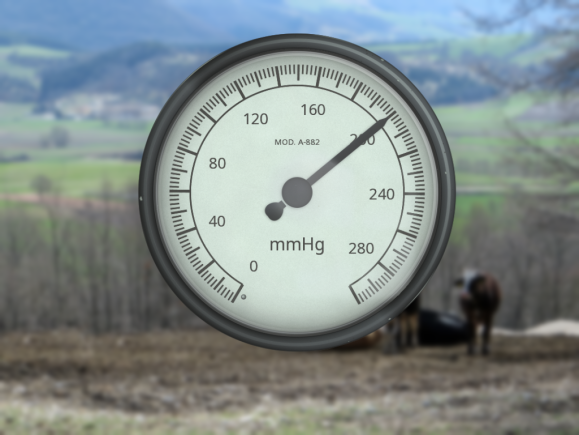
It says 200 mmHg
